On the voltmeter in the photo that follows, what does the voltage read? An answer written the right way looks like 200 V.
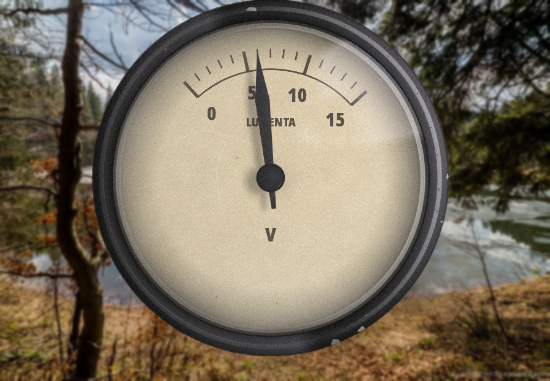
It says 6 V
